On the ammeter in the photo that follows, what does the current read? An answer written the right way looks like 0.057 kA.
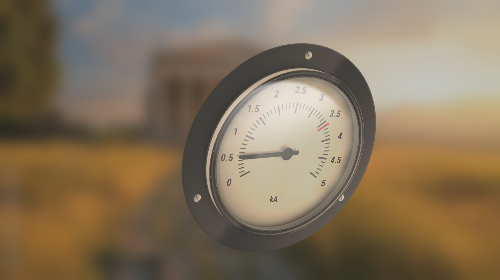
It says 0.5 kA
